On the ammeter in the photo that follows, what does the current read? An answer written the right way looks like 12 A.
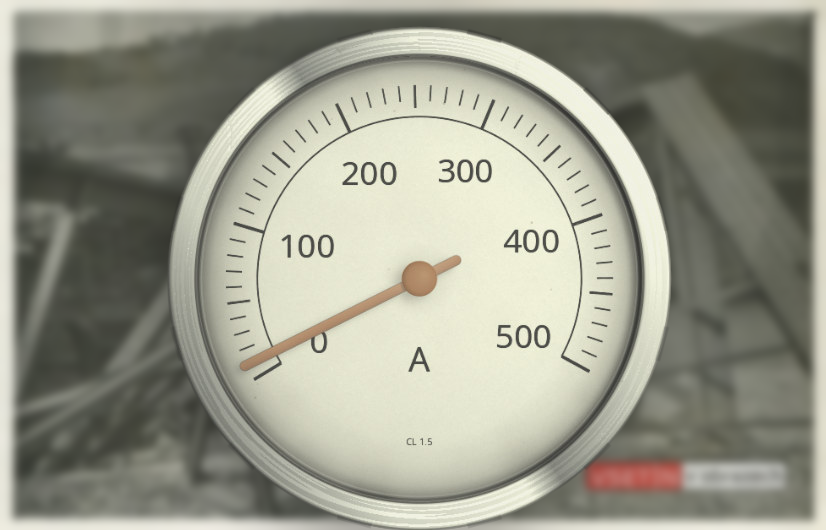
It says 10 A
